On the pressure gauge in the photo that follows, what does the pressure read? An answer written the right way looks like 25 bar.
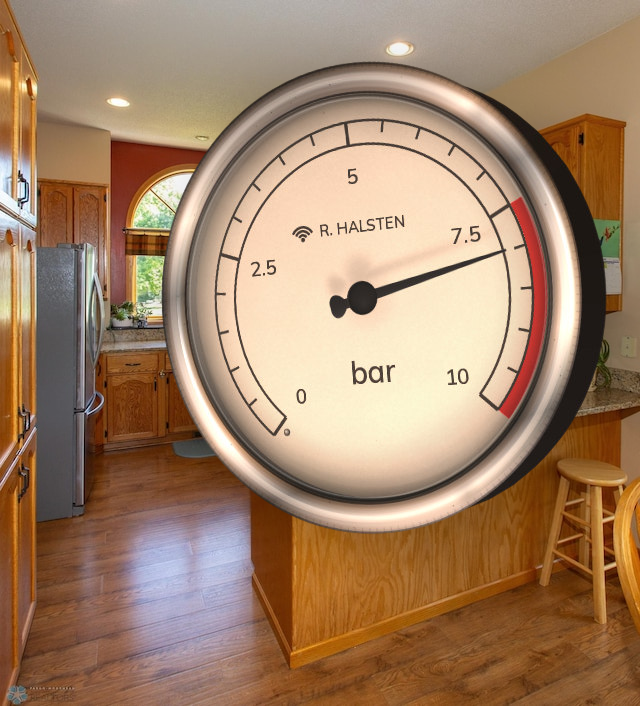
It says 8 bar
